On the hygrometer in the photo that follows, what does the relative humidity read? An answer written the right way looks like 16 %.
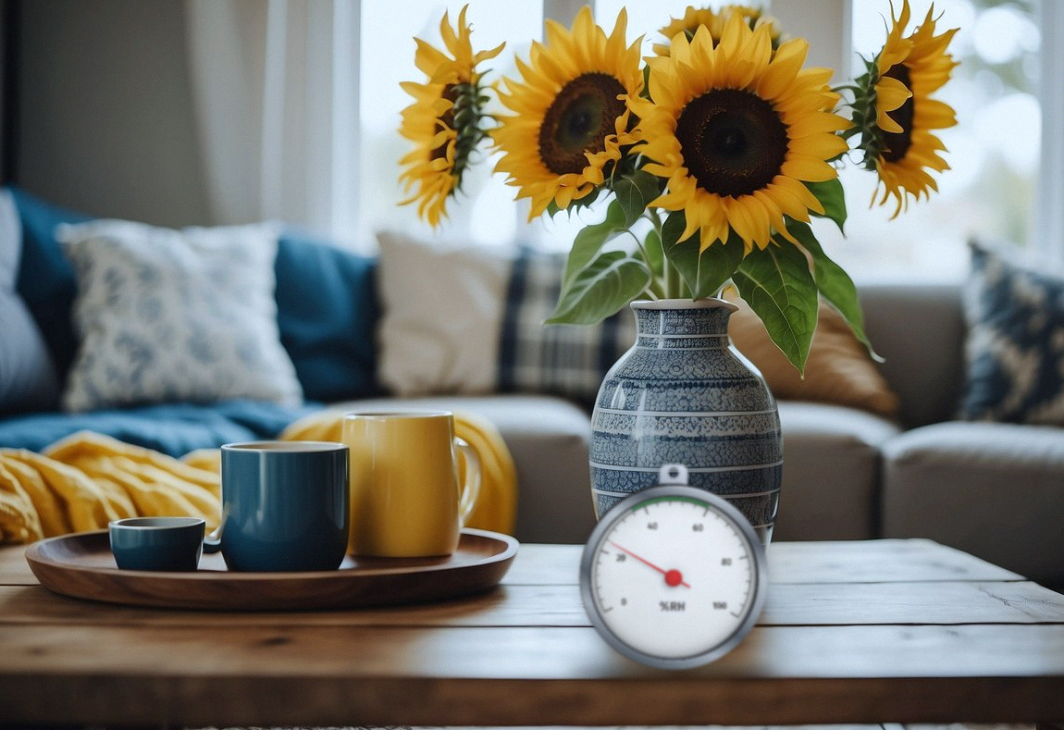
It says 24 %
